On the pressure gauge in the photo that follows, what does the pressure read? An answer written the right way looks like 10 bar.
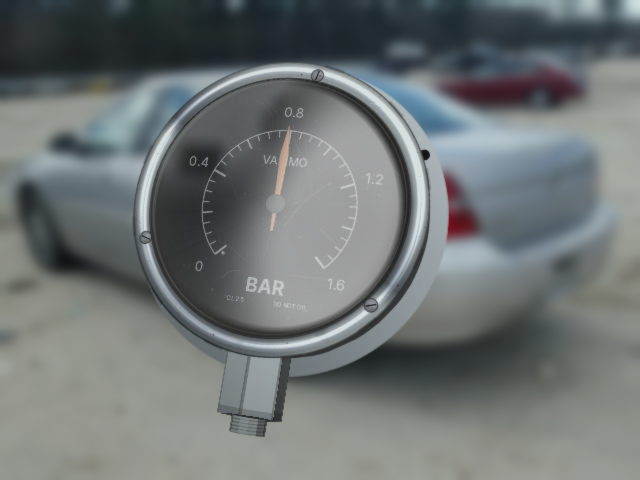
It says 0.8 bar
